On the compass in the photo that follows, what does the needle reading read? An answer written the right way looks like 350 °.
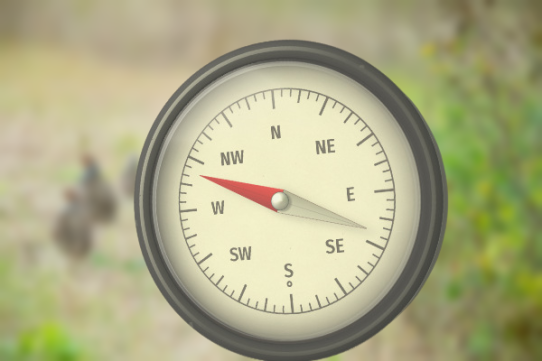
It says 292.5 °
